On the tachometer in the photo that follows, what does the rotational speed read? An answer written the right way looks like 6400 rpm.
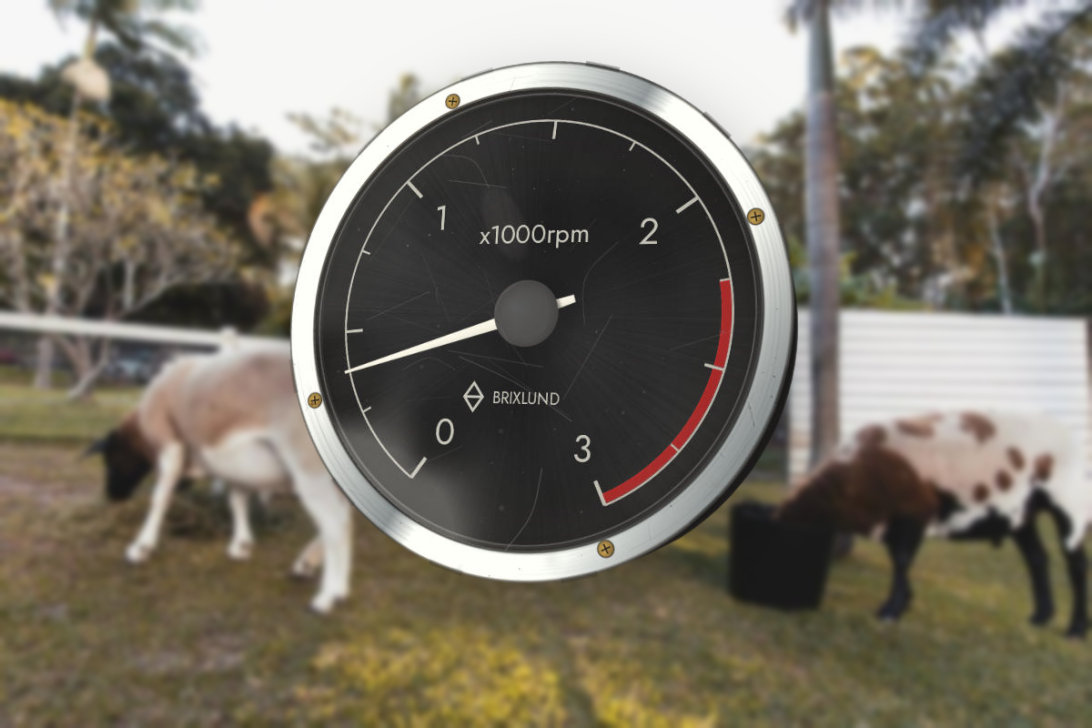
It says 375 rpm
